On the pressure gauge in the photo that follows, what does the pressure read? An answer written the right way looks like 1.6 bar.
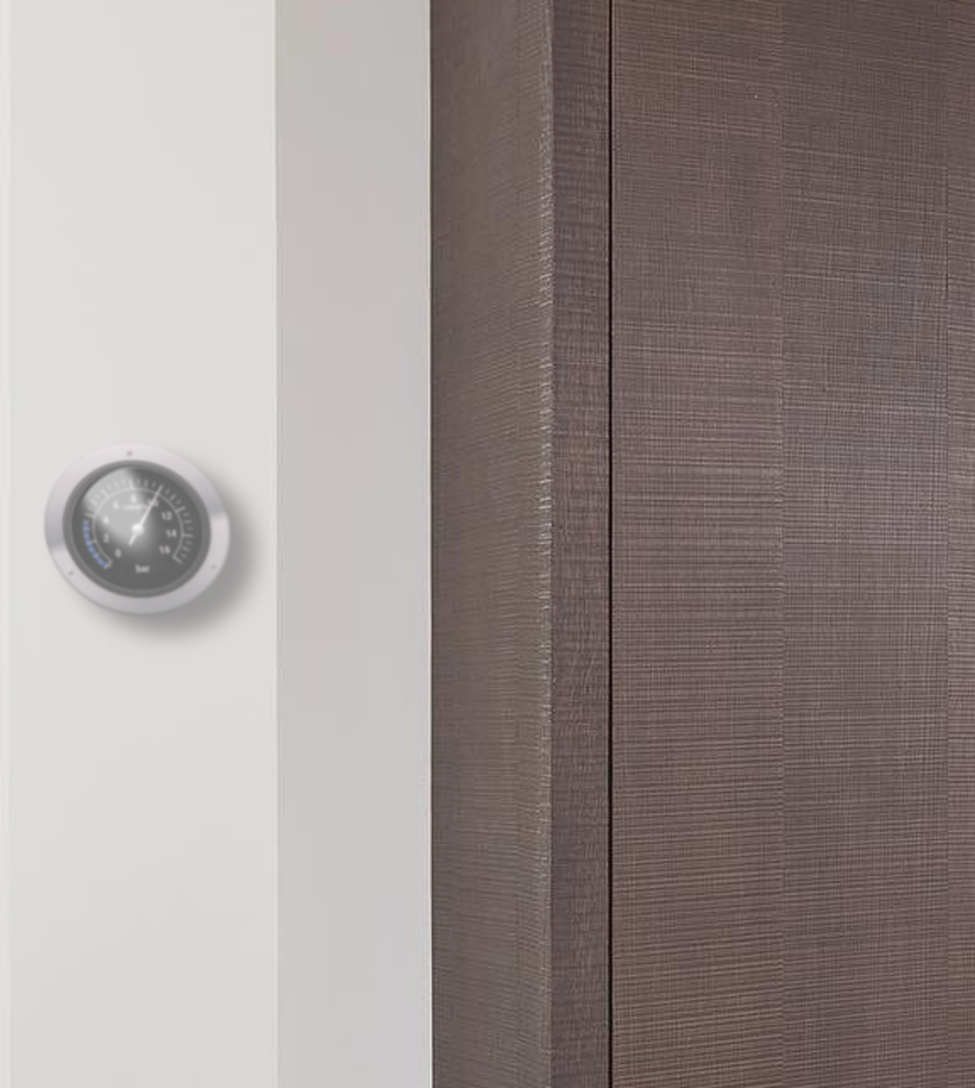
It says 10 bar
